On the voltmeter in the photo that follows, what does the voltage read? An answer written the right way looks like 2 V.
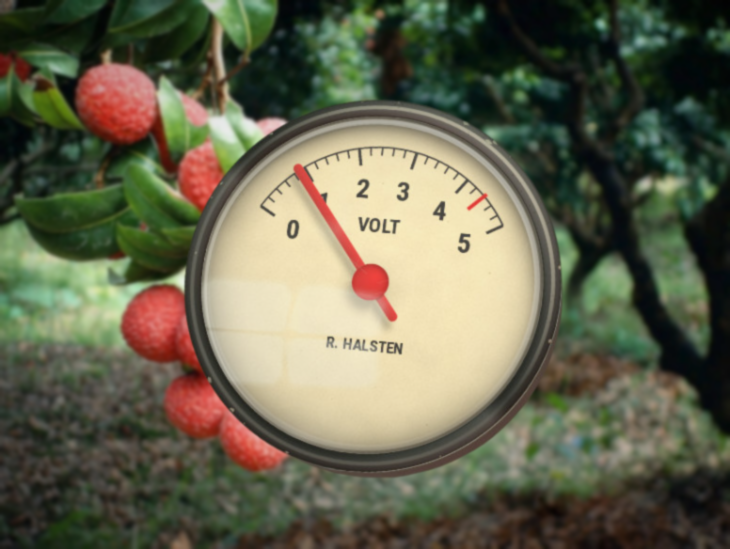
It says 0.9 V
